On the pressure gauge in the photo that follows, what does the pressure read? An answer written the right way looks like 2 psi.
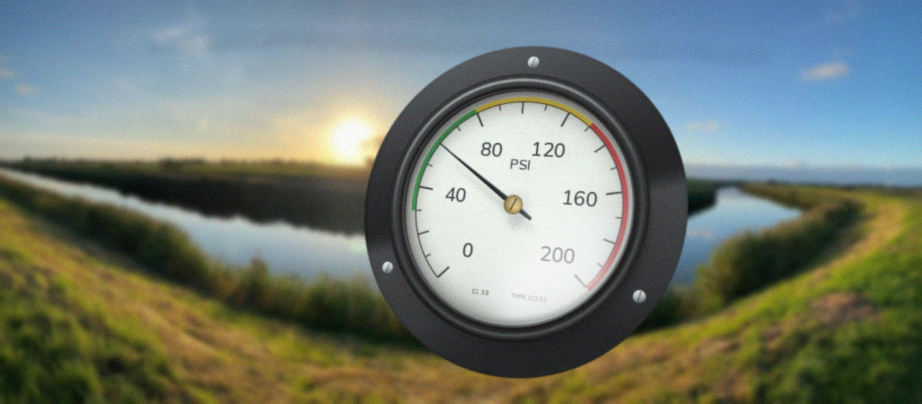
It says 60 psi
